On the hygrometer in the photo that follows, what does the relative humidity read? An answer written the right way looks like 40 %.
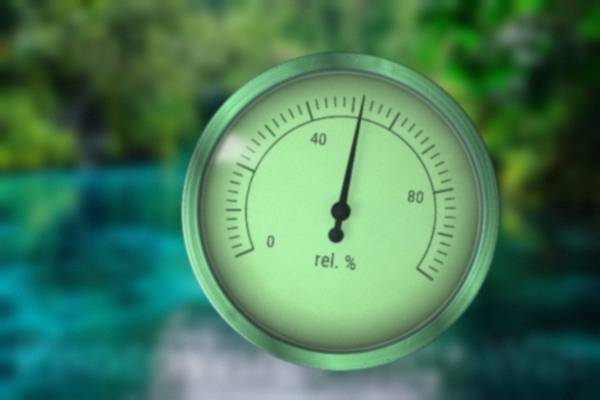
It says 52 %
